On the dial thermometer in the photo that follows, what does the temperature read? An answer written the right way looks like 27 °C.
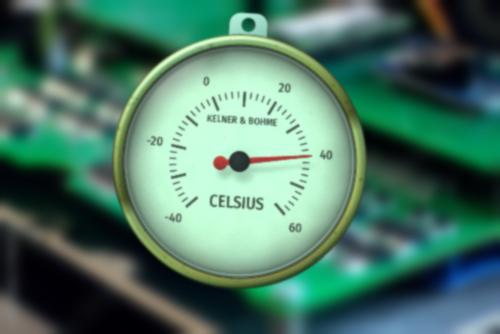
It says 40 °C
